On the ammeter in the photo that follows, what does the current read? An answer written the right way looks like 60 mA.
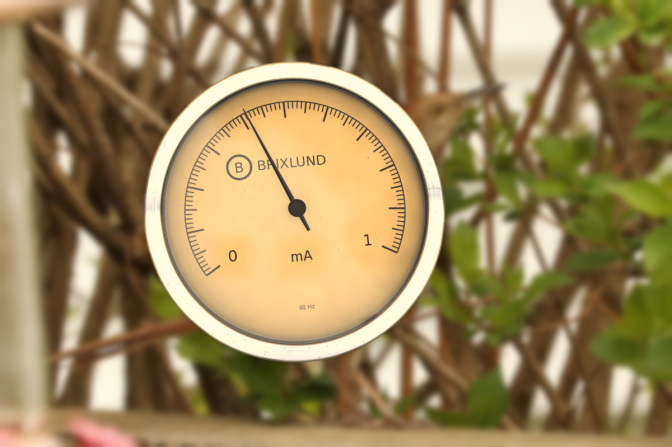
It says 0.41 mA
